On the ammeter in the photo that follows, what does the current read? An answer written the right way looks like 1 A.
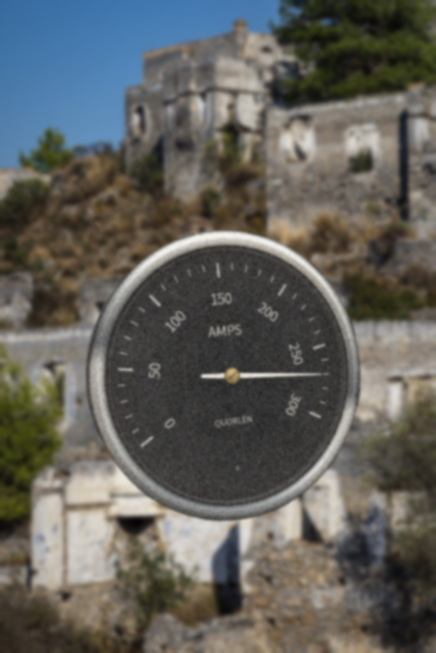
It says 270 A
